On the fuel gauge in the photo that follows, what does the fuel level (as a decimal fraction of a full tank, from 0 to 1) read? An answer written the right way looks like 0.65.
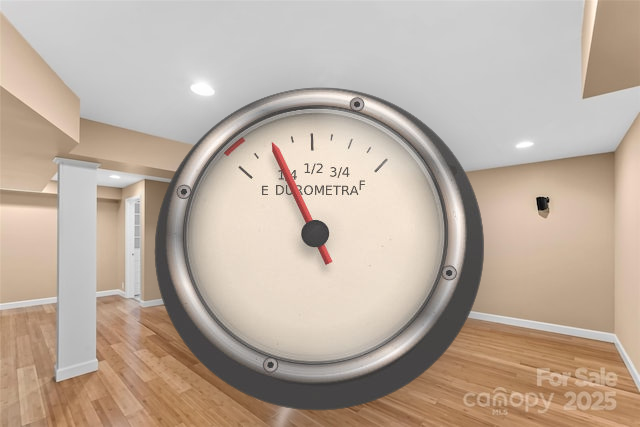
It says 0.25
